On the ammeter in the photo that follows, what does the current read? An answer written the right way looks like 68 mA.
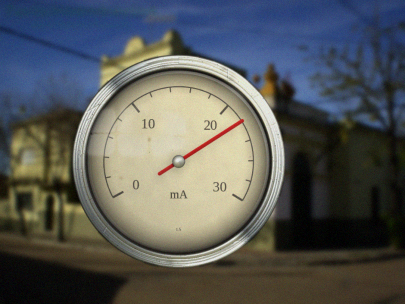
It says 22 mA
